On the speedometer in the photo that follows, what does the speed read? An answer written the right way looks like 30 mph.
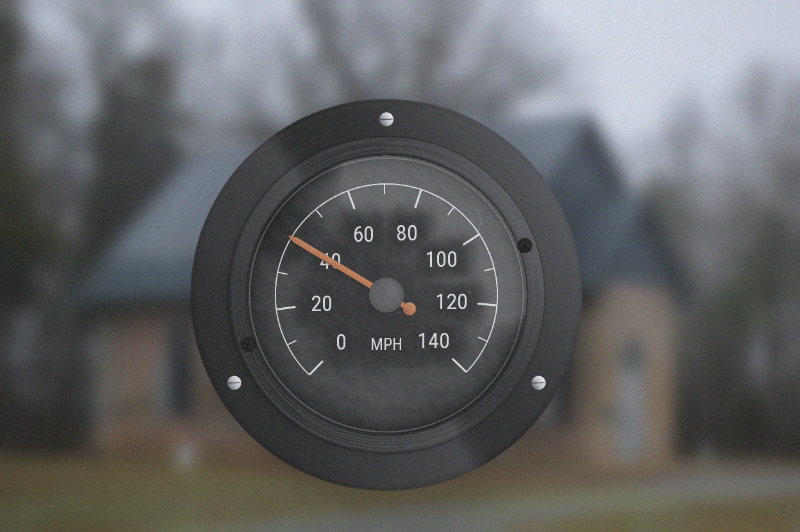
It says 40 mph
